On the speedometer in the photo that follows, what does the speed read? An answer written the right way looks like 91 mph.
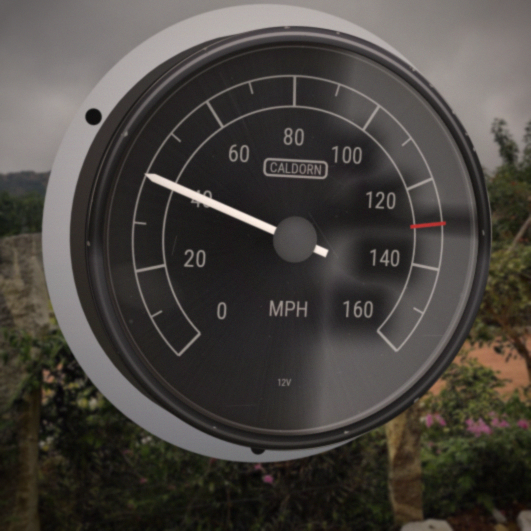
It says 40 mph
